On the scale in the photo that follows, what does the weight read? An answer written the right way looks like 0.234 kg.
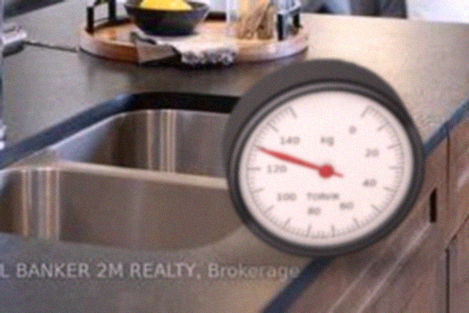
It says 130 kg
